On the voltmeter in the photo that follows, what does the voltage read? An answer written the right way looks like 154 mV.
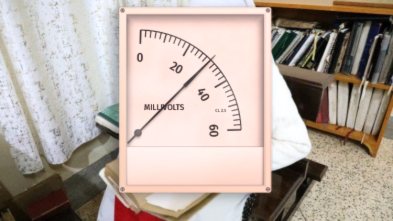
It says 30 mV
